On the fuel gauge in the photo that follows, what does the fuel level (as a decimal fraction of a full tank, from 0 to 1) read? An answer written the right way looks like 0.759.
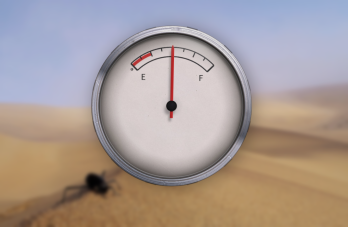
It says 0.5
